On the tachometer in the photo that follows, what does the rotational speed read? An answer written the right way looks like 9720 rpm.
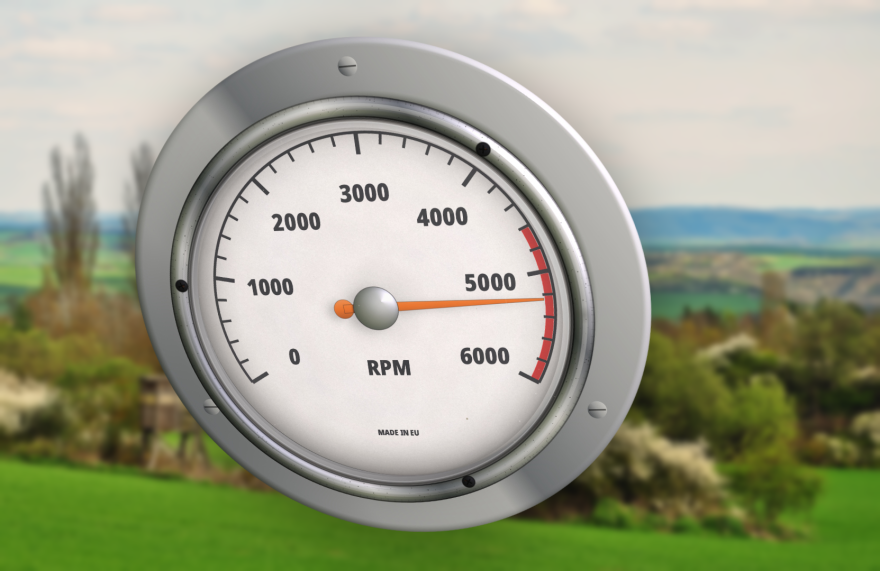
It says 5200 rpm
